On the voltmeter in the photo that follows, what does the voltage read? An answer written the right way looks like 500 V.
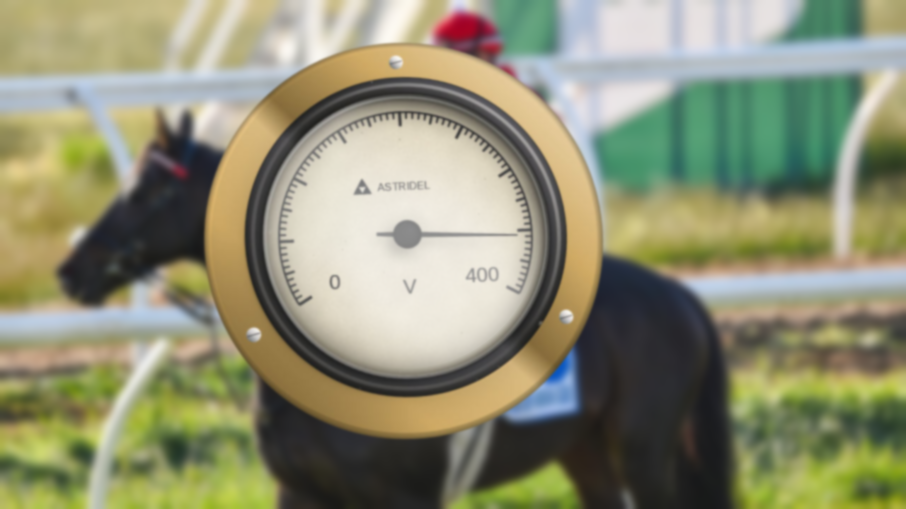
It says 355 V
